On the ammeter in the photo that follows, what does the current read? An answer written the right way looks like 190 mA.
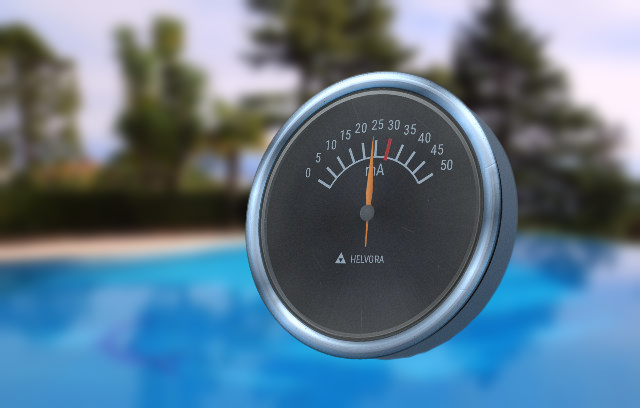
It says 25 mA
